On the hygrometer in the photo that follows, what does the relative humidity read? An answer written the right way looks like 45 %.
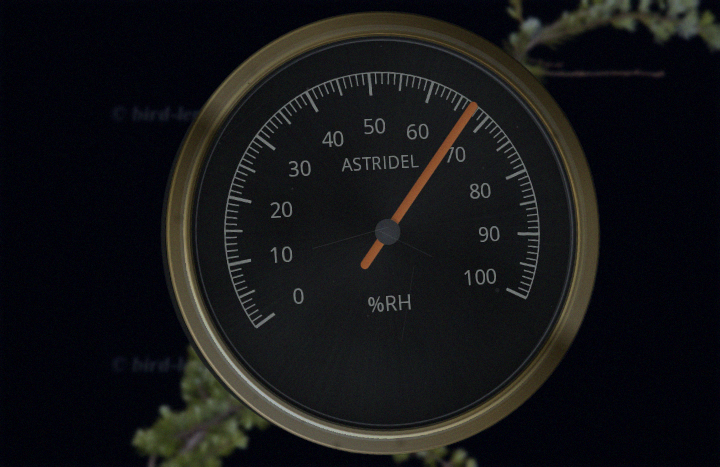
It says 67 %
